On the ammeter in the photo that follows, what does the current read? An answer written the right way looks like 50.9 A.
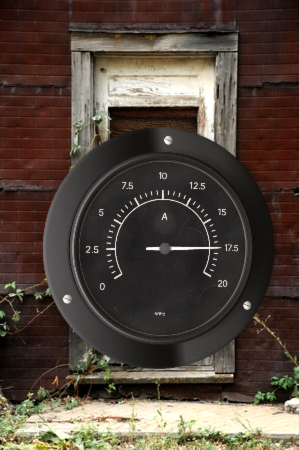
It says 17.5 A
